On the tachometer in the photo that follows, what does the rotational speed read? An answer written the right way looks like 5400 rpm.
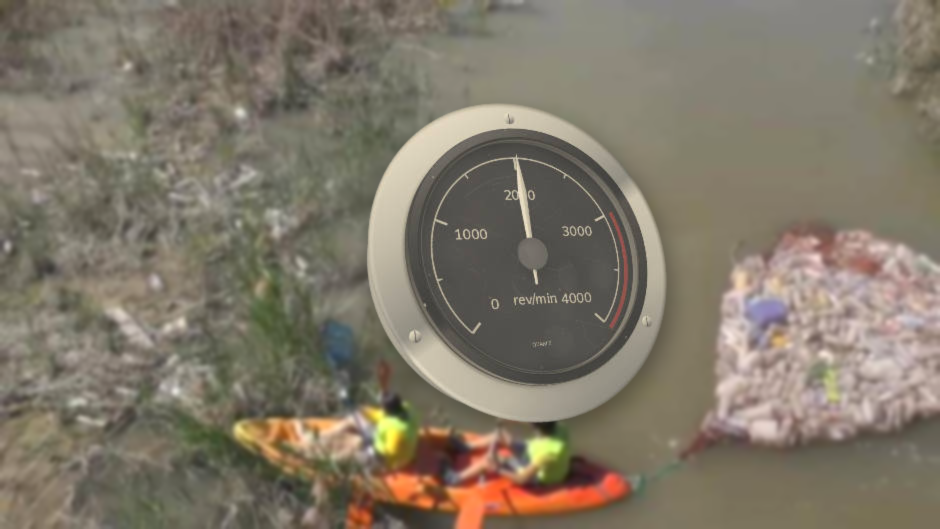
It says 2000 rpm
